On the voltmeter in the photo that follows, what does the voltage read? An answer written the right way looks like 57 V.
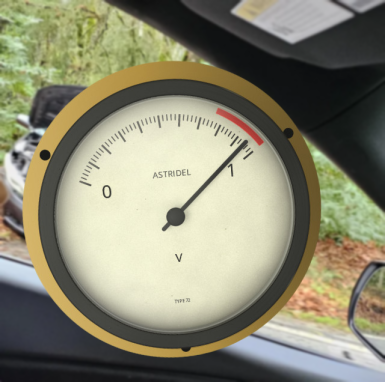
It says 0.94 V
